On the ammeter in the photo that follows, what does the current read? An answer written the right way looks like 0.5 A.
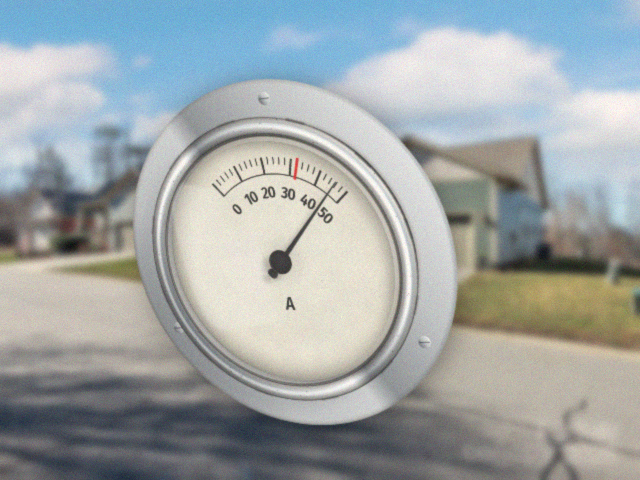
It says 46 A
